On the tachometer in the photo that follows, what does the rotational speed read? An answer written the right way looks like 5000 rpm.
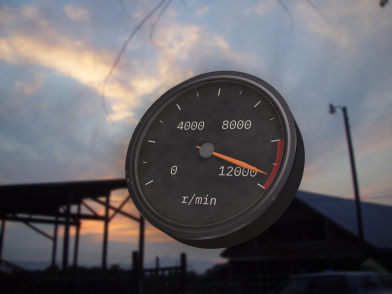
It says 11500 rpm
